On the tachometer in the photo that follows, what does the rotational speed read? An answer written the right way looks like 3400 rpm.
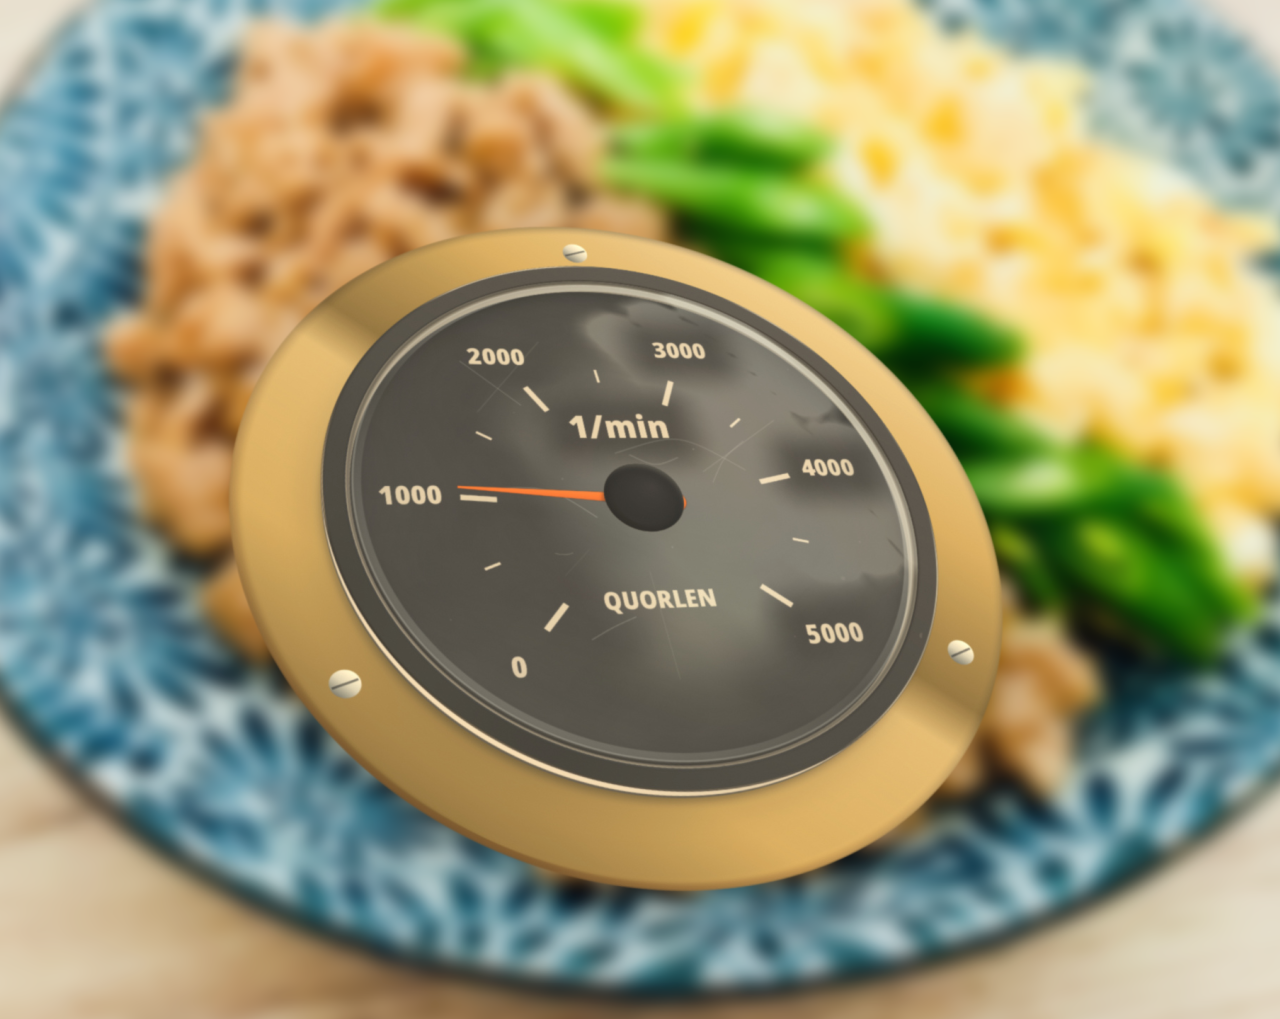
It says 1000 rpm
